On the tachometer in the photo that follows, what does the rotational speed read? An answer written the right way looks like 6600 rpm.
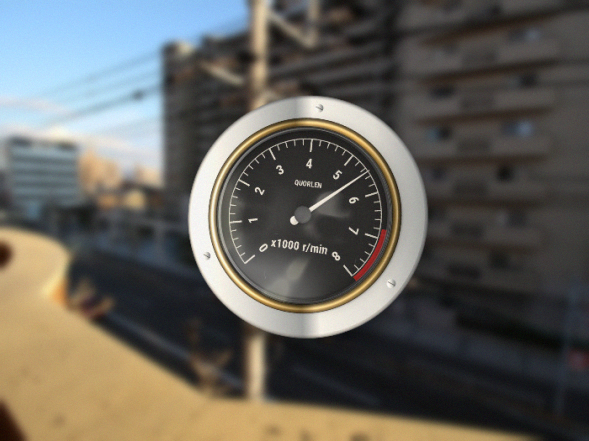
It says 5500 rpm
